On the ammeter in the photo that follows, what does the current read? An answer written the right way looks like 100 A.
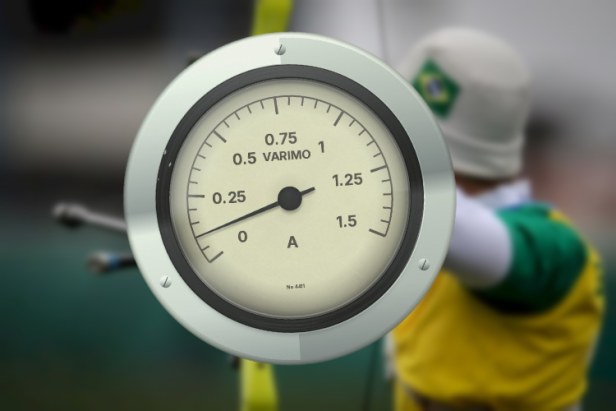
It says 0.1 A
